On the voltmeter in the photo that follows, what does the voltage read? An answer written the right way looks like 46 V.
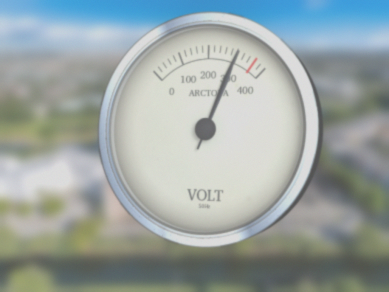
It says 300 V
